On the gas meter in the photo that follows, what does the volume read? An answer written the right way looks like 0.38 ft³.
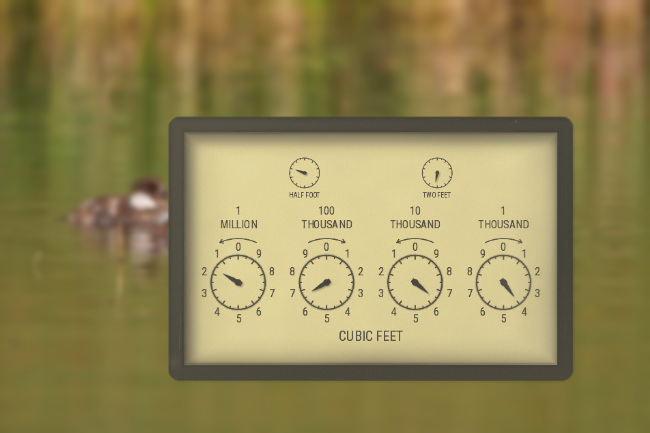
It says 166400 ft³
